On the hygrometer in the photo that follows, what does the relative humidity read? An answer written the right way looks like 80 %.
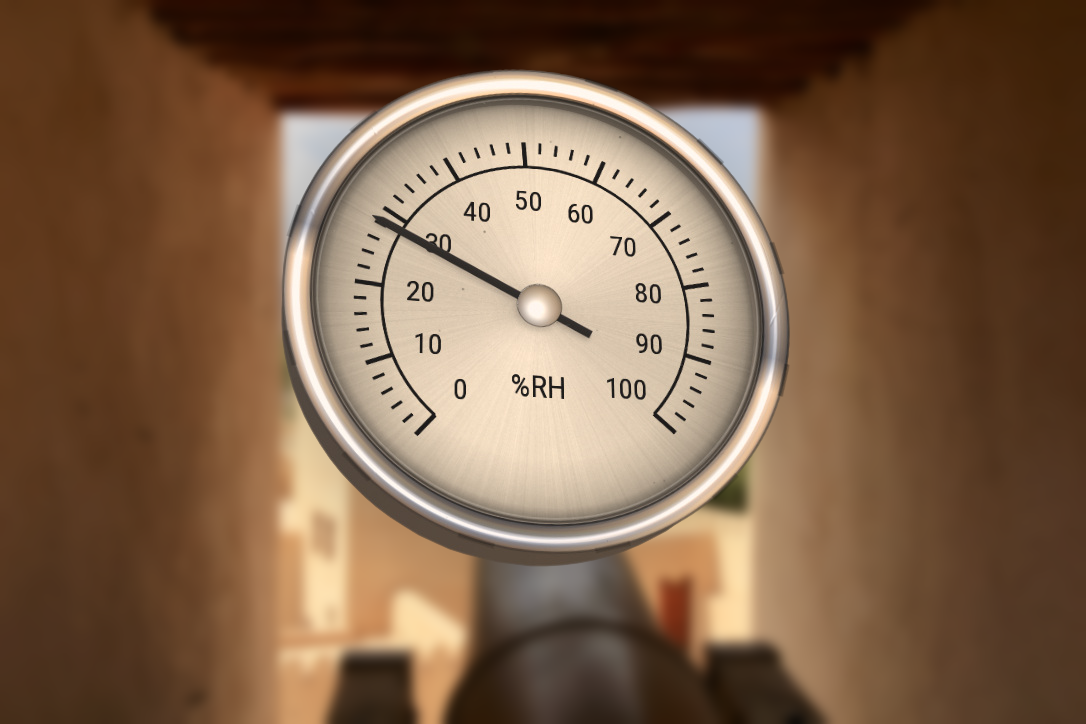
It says 28 %
